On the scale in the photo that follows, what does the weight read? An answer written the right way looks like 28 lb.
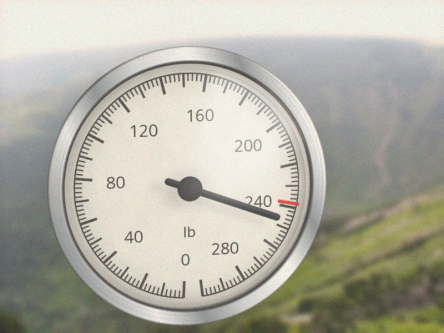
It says 246 lb
